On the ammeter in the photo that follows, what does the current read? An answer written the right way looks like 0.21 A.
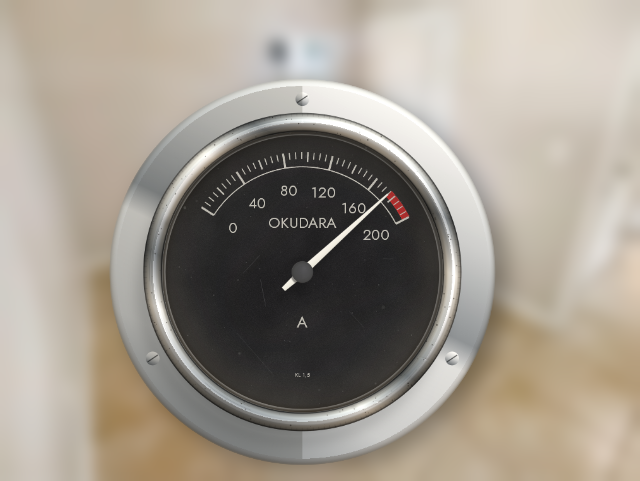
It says 175 A
